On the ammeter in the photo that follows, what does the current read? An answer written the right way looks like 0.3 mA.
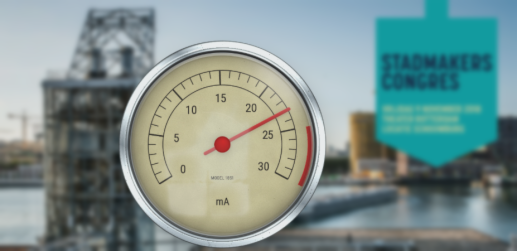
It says 23 mA
